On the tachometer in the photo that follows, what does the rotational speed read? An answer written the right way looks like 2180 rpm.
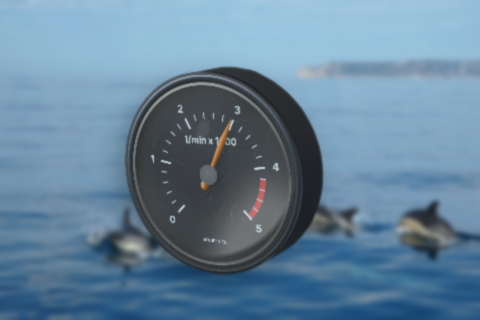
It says 3000 rpm
